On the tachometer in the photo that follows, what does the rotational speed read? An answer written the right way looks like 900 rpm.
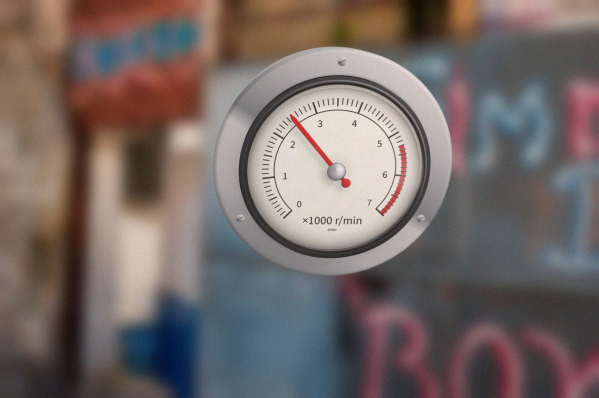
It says 2500 rpm
